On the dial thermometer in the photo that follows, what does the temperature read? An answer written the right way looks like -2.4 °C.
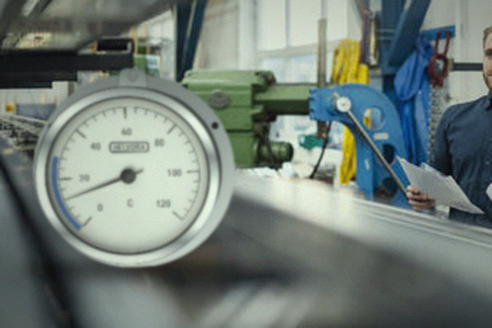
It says 12 °C
